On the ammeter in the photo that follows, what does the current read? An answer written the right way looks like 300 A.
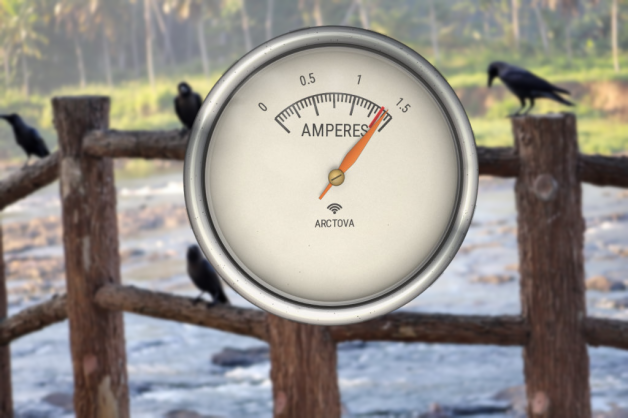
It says 1.4 A
